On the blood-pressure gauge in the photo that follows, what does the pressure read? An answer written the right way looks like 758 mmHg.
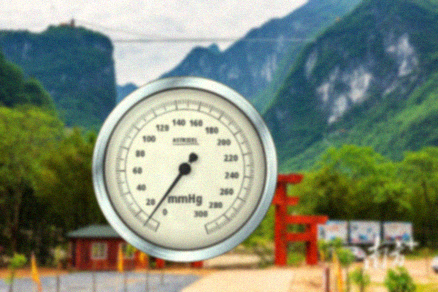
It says 10 mmHg
